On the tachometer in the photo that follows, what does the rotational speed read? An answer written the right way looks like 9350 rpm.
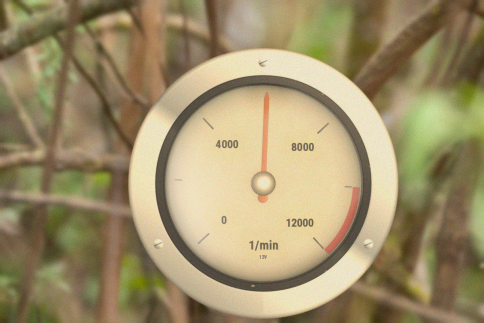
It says 6000 rpm
